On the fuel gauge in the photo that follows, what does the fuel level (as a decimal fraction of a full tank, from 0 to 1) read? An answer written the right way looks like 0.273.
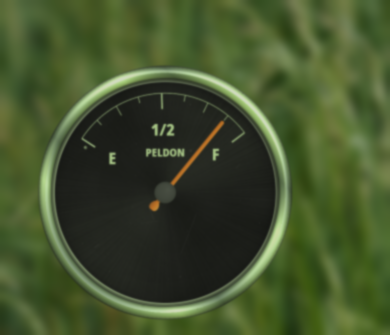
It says 0.875
